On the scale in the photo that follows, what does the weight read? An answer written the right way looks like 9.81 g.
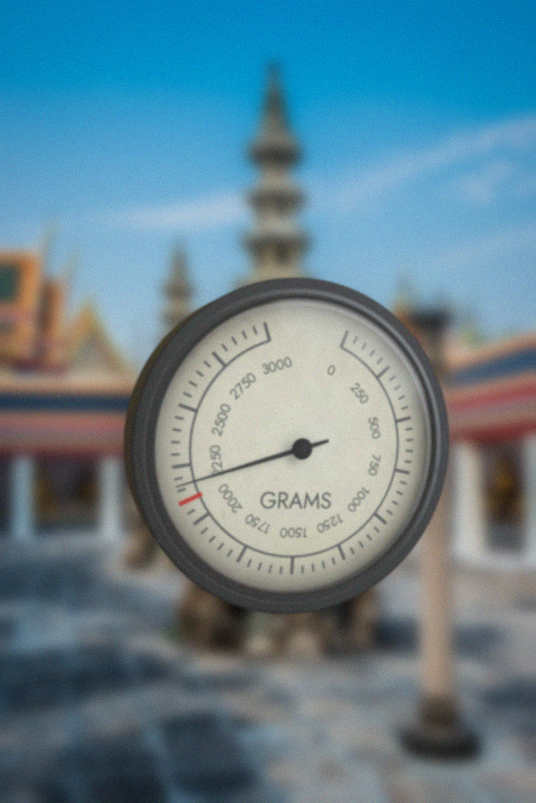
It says 2175 g
